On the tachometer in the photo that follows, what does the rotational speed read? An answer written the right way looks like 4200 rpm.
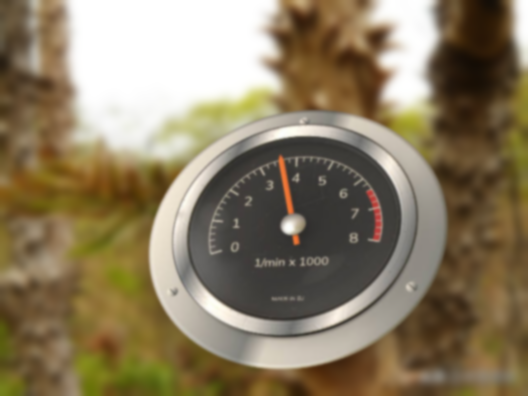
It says 3600 rpm
